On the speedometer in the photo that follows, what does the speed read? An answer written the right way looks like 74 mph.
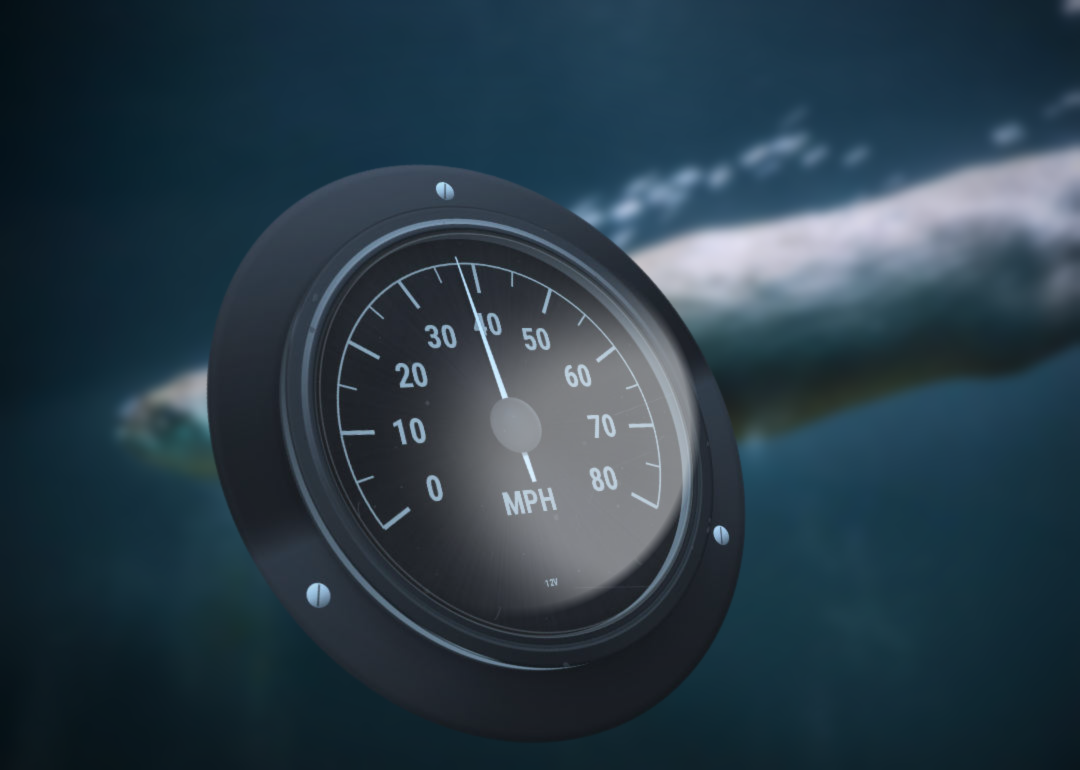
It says 37.5 mph
